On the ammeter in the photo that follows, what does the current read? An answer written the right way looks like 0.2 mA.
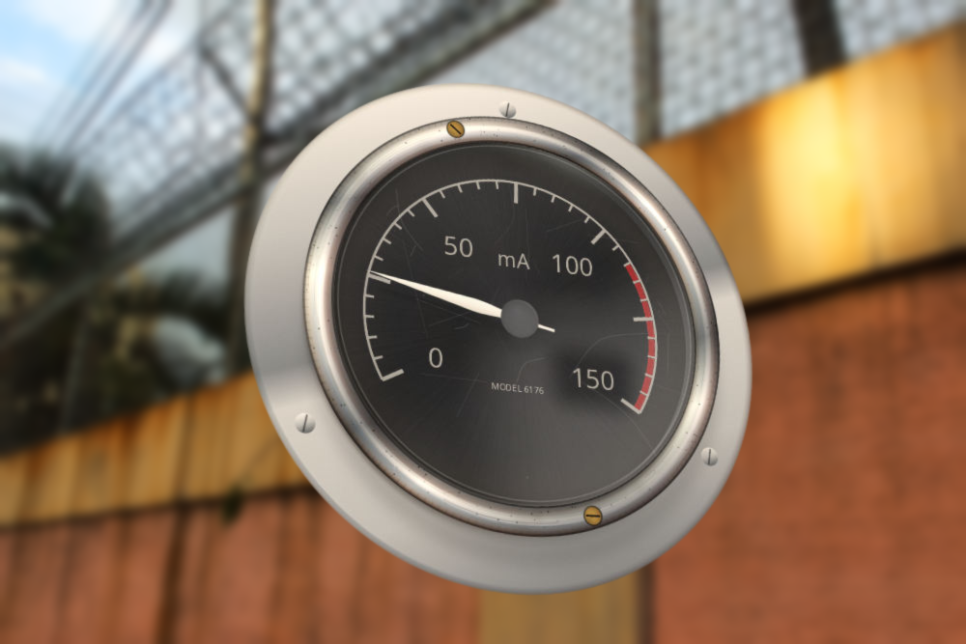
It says 25 mA
